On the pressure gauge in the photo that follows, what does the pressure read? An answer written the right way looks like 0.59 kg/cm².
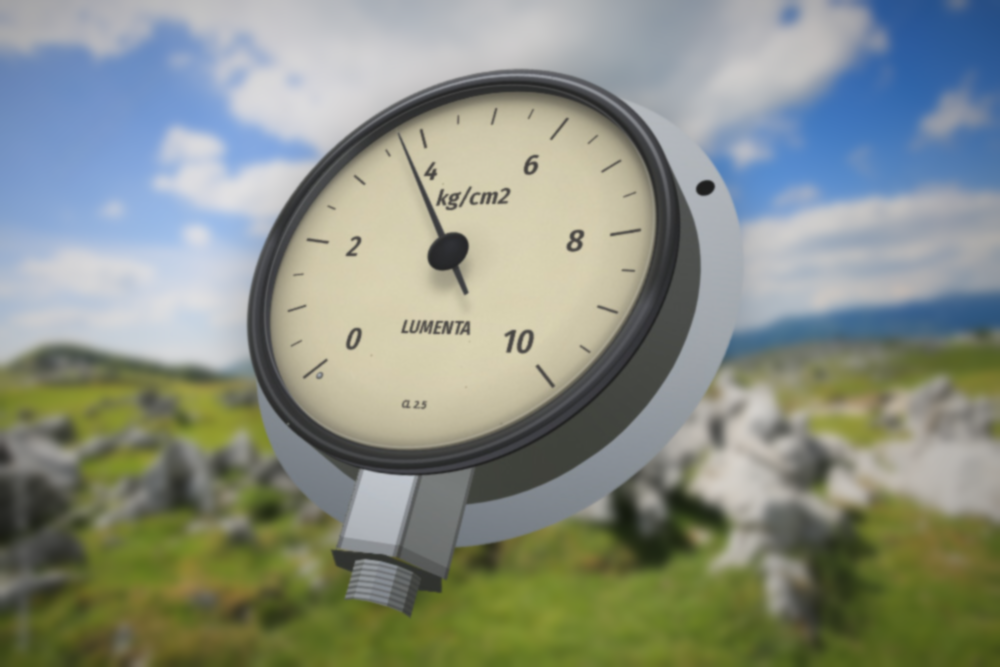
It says 3.75 kg/cm²
